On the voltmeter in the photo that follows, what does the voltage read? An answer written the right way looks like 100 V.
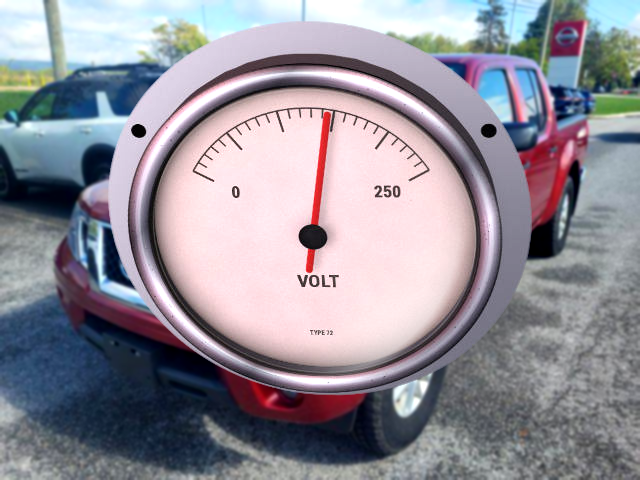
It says 145 V
